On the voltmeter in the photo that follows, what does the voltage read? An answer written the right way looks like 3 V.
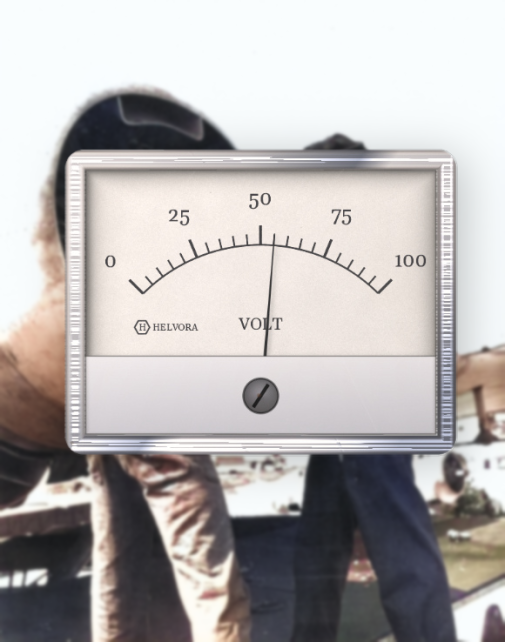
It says 55 V
